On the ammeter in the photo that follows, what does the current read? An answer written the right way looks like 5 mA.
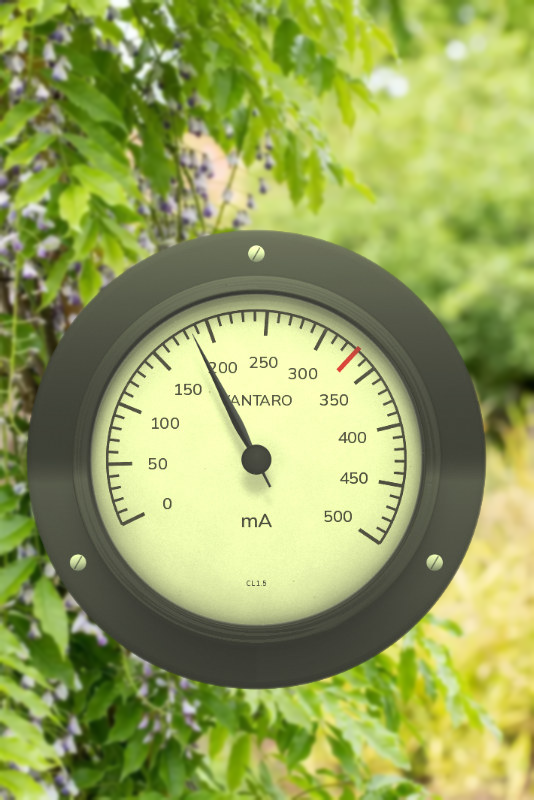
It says 185 mA
